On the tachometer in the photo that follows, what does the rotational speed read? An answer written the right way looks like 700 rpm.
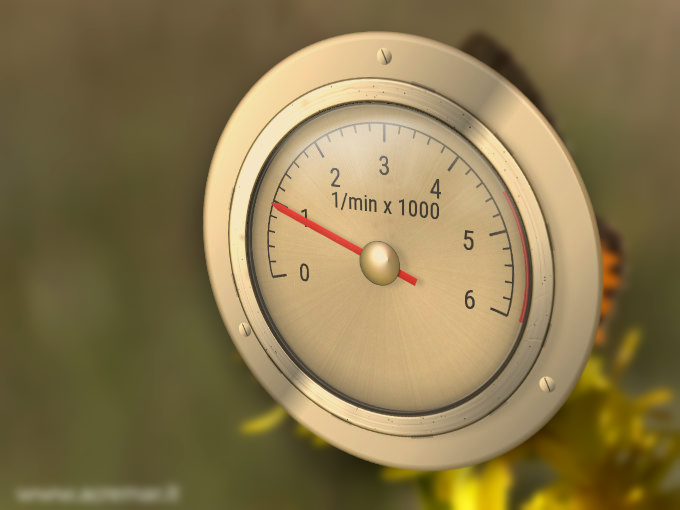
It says 1000 rpm
